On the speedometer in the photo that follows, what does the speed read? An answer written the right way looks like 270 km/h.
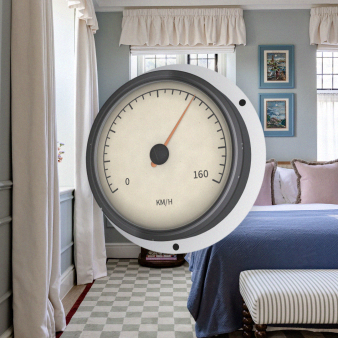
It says 105 km/h
